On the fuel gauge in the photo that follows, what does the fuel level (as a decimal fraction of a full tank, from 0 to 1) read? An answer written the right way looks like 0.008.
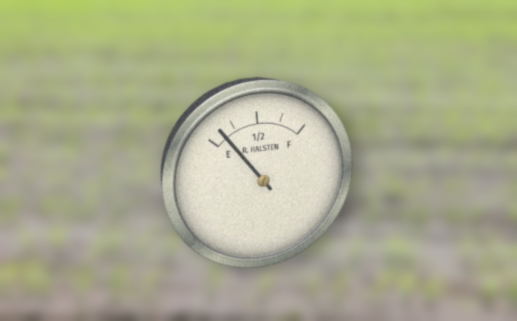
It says 0.125
